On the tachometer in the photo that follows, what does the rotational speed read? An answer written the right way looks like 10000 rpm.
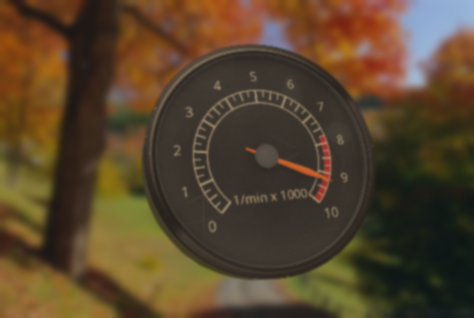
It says 9250 rpm
